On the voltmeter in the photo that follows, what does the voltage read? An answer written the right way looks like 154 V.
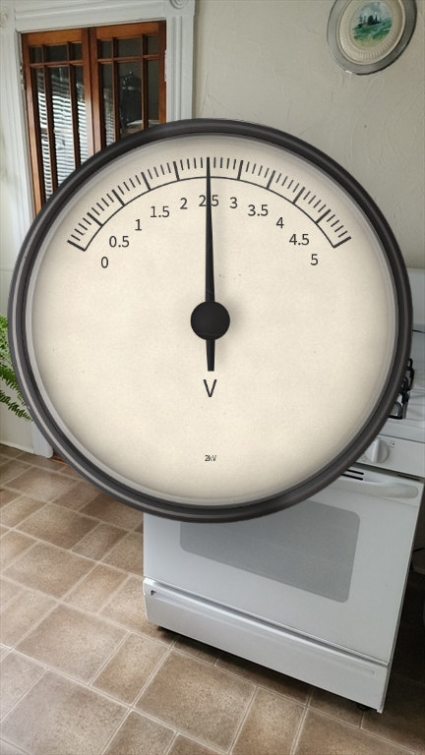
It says 2.5 V
